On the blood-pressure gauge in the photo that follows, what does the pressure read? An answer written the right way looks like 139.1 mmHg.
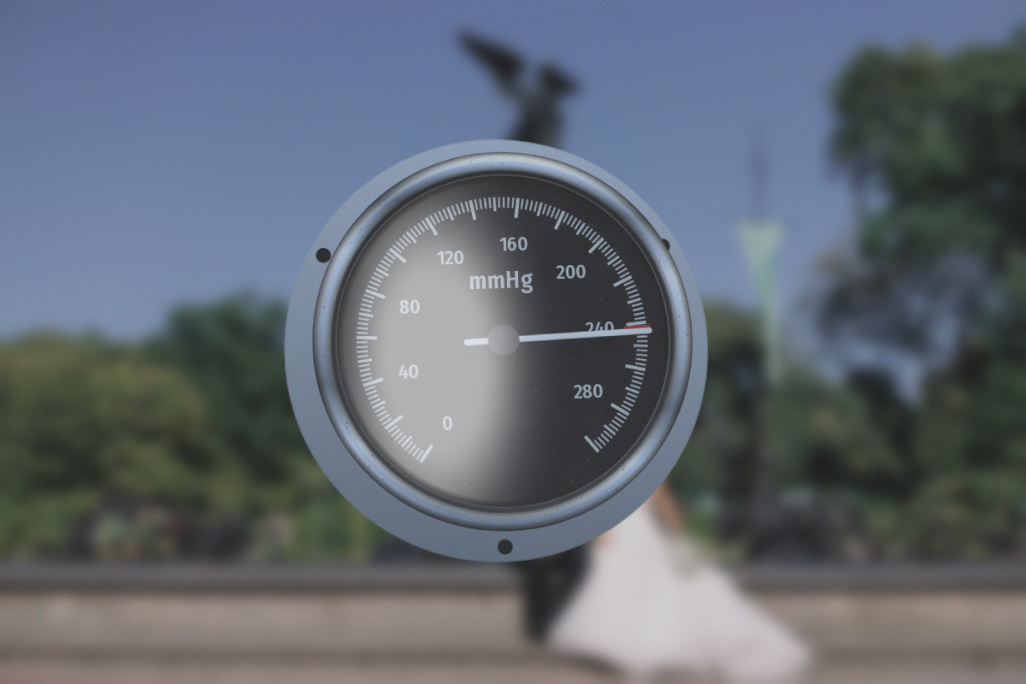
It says 244 mmHg
